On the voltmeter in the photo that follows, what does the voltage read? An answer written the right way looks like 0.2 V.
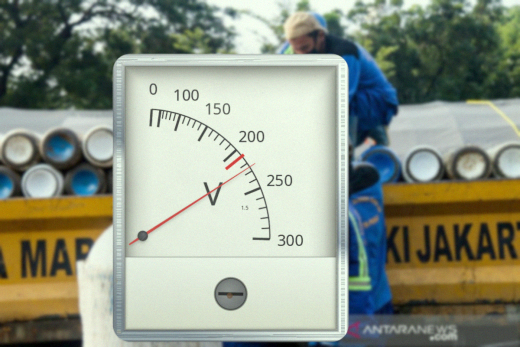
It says 225 V
